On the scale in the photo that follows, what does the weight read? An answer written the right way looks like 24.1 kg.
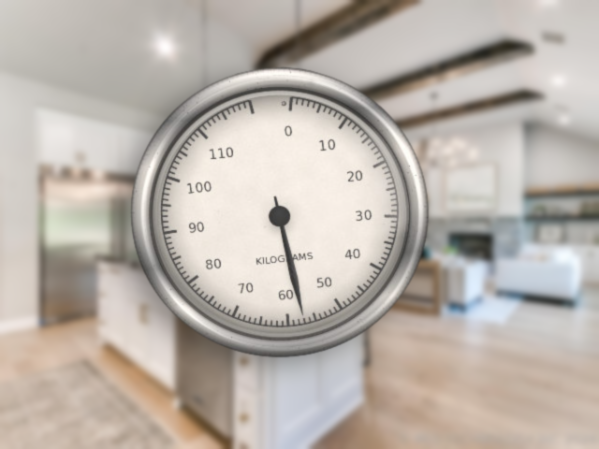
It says 57 kg
